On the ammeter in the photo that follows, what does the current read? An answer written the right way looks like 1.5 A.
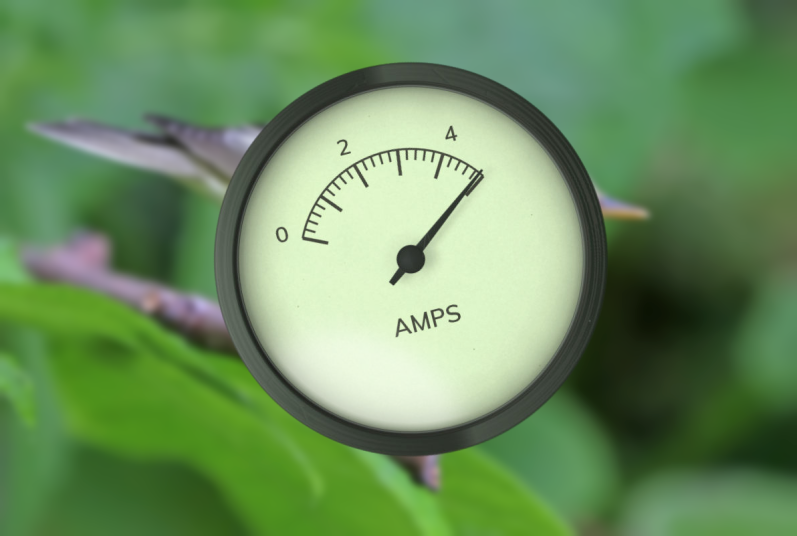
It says 4.9 A
